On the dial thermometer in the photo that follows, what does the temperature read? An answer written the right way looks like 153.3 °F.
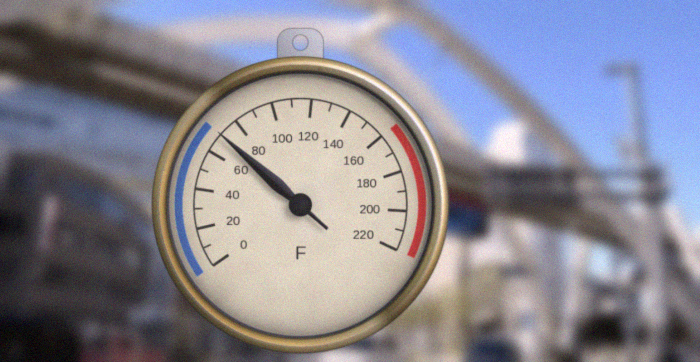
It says 70 °F
